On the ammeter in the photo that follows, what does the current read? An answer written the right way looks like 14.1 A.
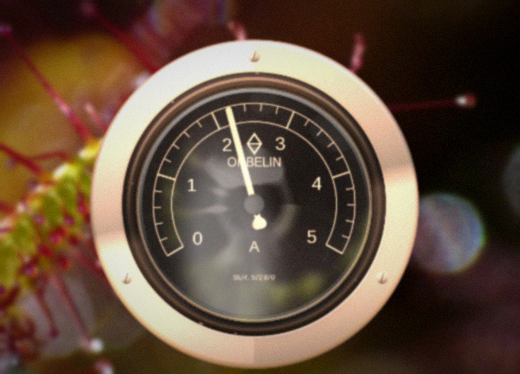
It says 2.2 A
